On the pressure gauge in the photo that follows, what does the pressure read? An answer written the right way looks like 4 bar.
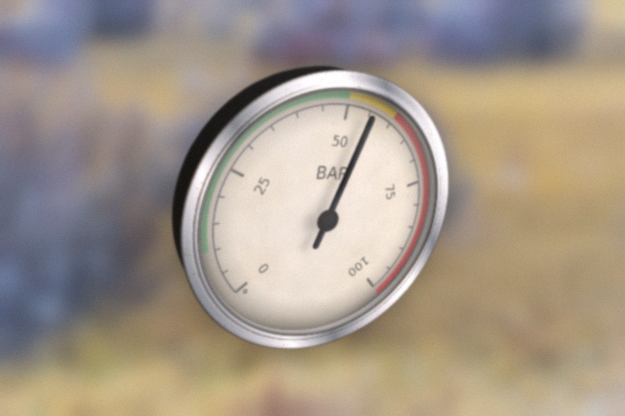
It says 55 bar
